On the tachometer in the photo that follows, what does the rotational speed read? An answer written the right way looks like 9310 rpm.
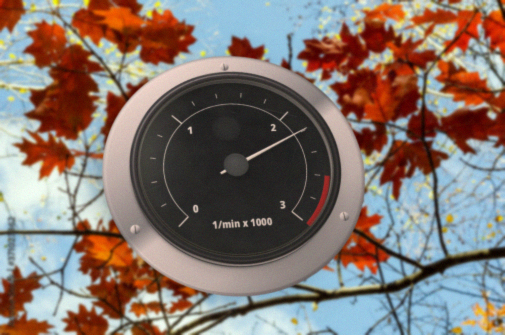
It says 2200 rpm
